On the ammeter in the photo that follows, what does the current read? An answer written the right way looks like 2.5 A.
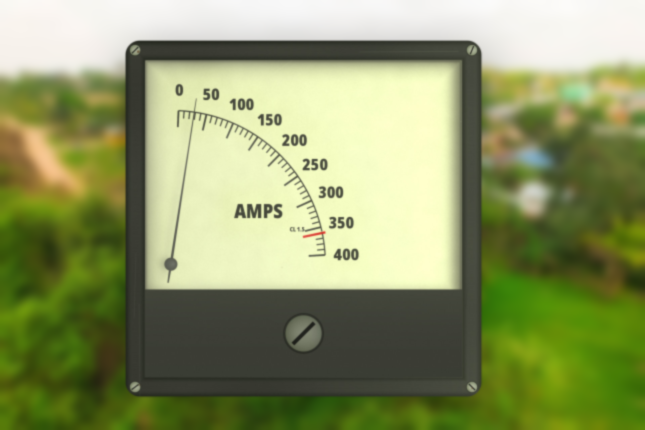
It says 30 A
